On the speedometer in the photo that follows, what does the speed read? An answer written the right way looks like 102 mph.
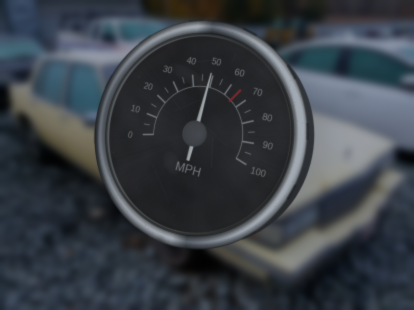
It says 50 mph
